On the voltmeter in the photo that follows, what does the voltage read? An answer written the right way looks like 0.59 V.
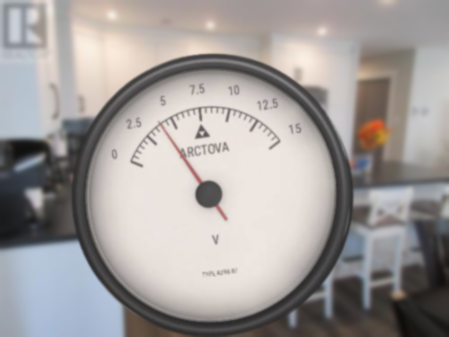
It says 4 V
